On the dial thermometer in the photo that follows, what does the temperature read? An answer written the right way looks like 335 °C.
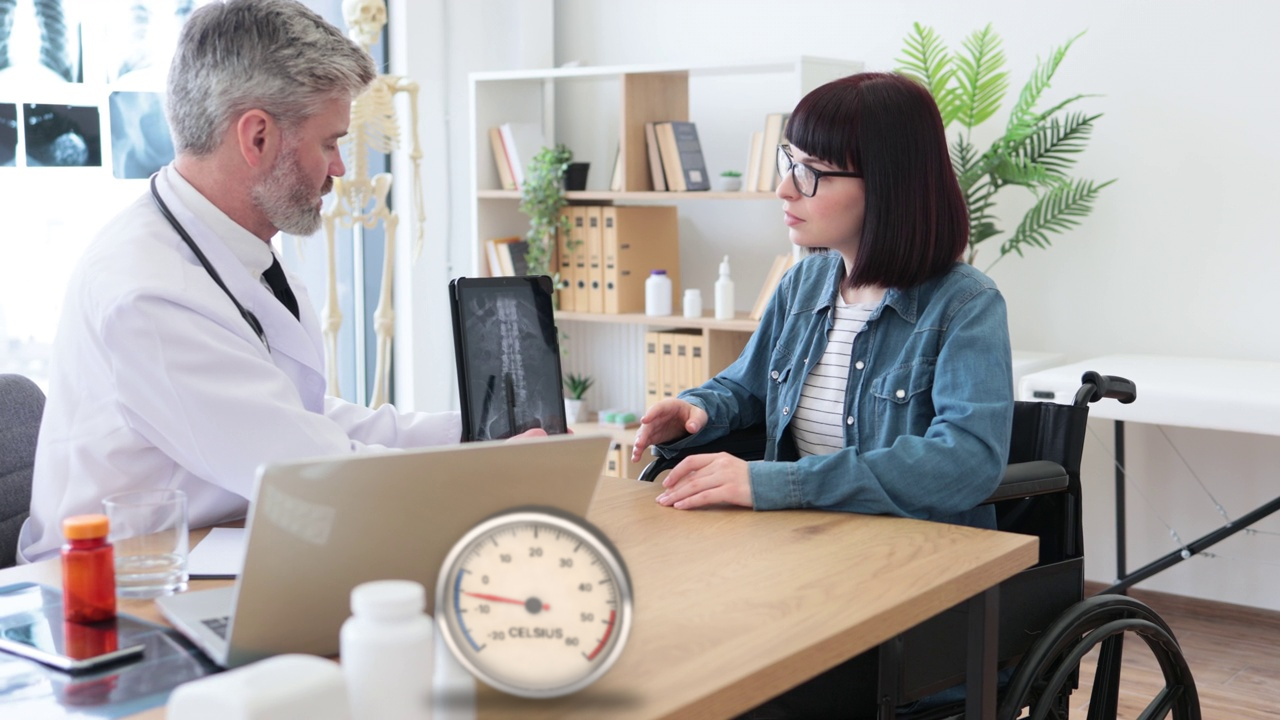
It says -5 °C
